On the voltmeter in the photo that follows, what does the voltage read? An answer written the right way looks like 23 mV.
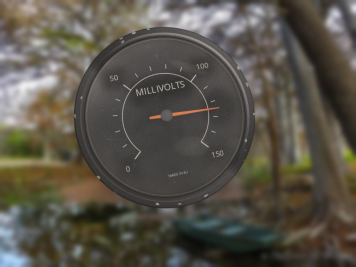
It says 125 mV
